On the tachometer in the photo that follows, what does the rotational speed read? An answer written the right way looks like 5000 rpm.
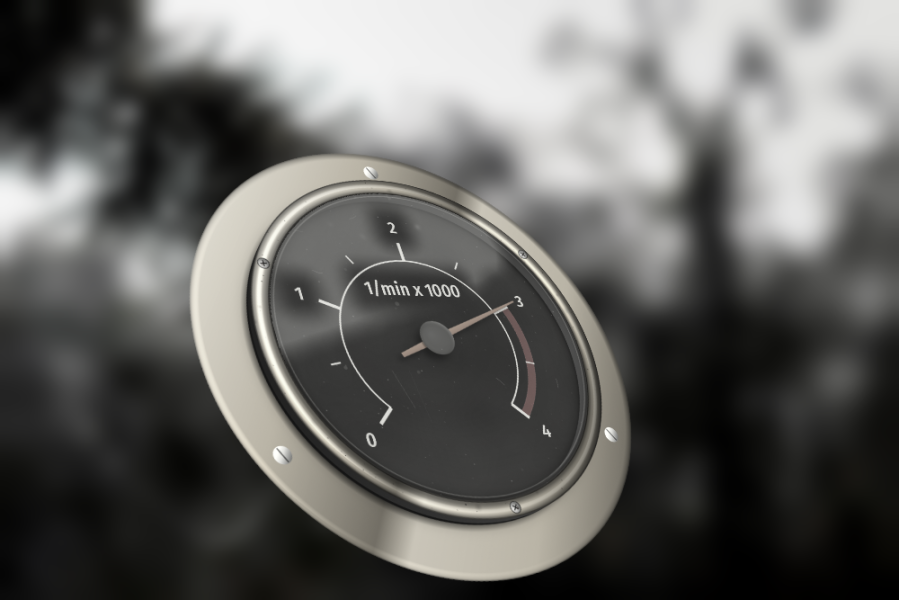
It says 3000 rpm
